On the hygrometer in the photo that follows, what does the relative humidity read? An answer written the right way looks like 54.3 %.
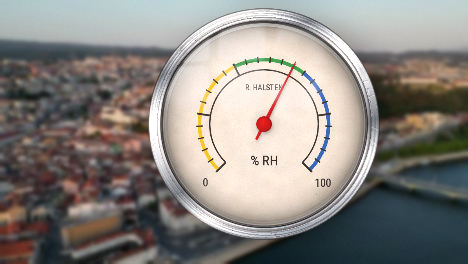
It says 60 %
